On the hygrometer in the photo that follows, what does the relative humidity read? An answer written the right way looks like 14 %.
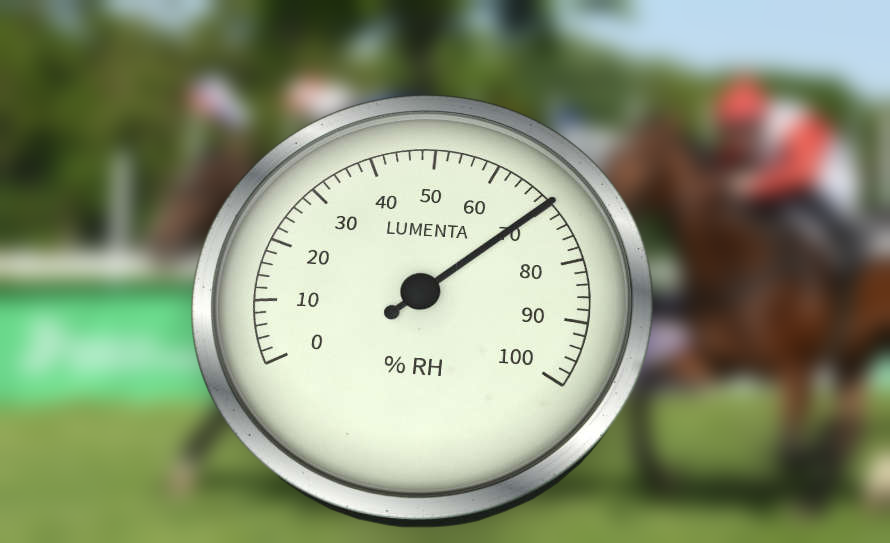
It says 70 %
